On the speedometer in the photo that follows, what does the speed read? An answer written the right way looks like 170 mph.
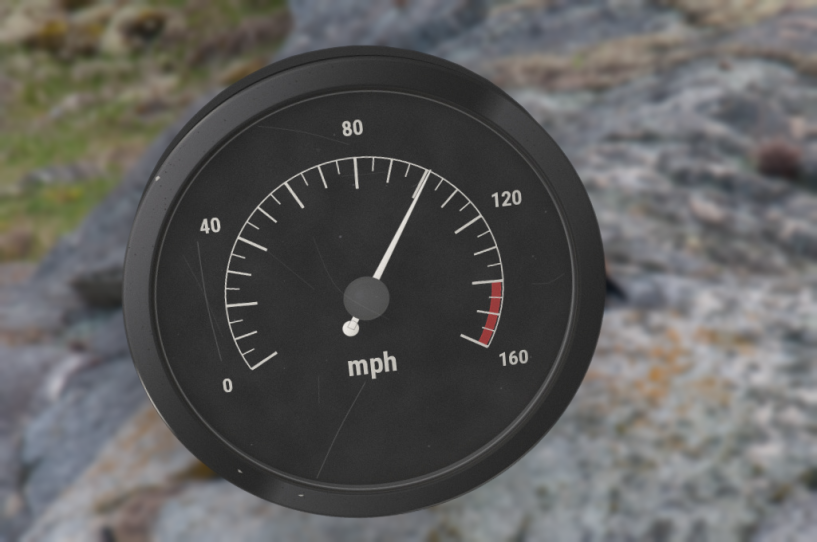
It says 100 mph
